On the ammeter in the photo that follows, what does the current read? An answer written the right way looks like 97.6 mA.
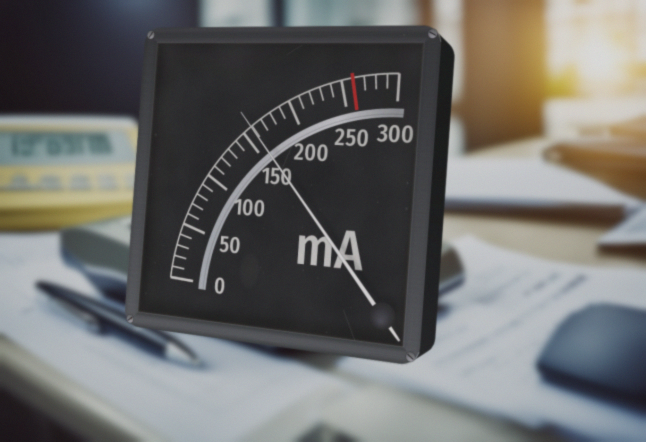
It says 160 mA
